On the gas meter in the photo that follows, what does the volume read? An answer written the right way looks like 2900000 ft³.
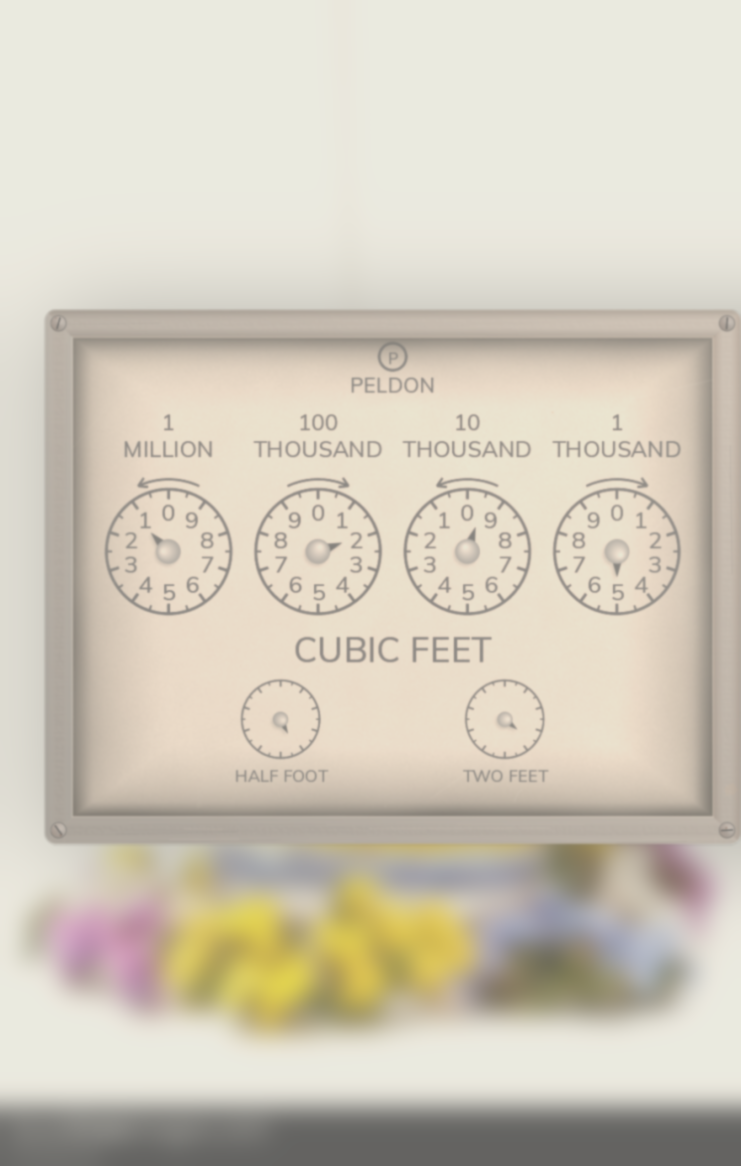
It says 119500 ft³
